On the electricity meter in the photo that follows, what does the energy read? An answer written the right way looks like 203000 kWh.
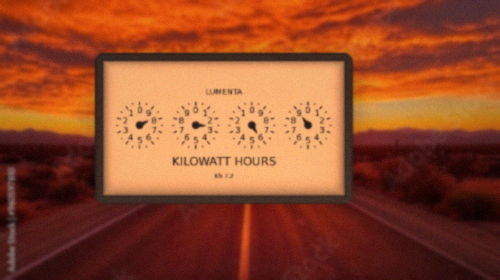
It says 8259 kWh
